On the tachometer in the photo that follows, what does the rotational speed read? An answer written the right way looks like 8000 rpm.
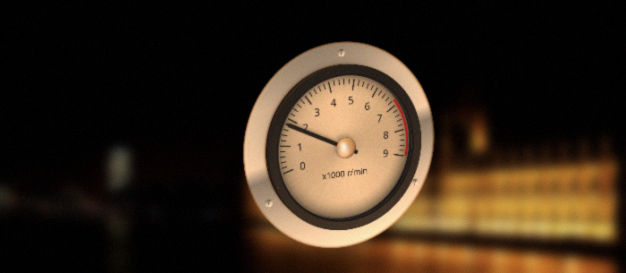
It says 1800 rpm
